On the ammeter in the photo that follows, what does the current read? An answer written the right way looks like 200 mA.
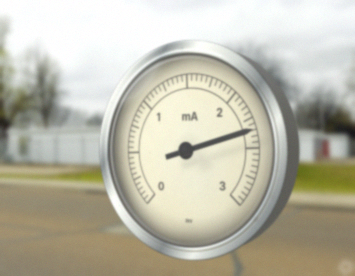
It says 2.35 mA
